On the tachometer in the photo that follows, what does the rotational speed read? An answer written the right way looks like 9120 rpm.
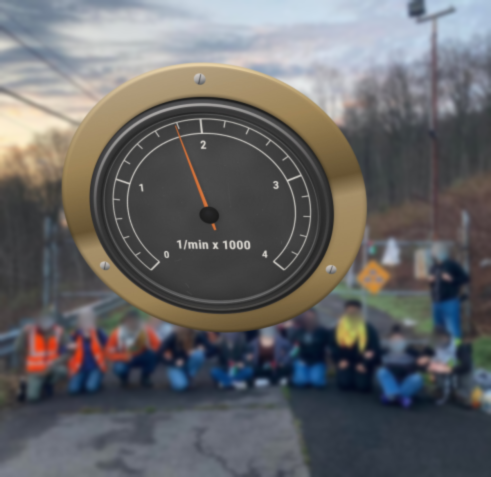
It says 1800 rpm
